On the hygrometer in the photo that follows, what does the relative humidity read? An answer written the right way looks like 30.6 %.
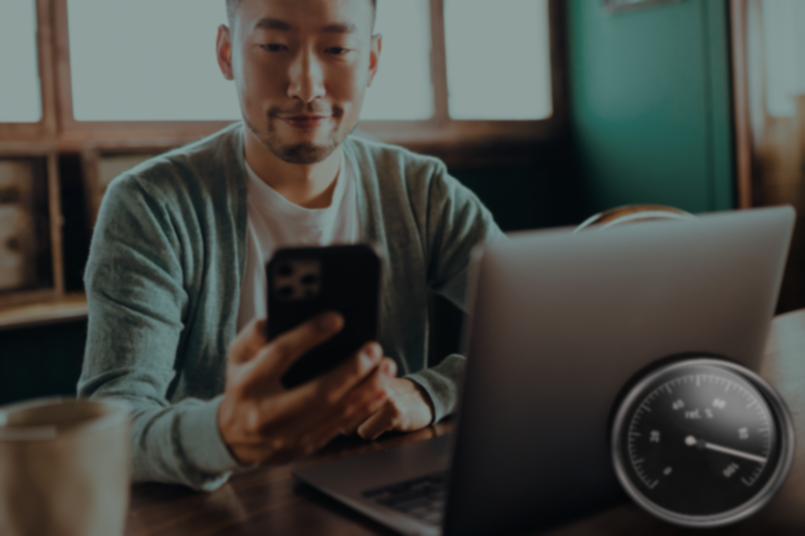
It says 90 %
